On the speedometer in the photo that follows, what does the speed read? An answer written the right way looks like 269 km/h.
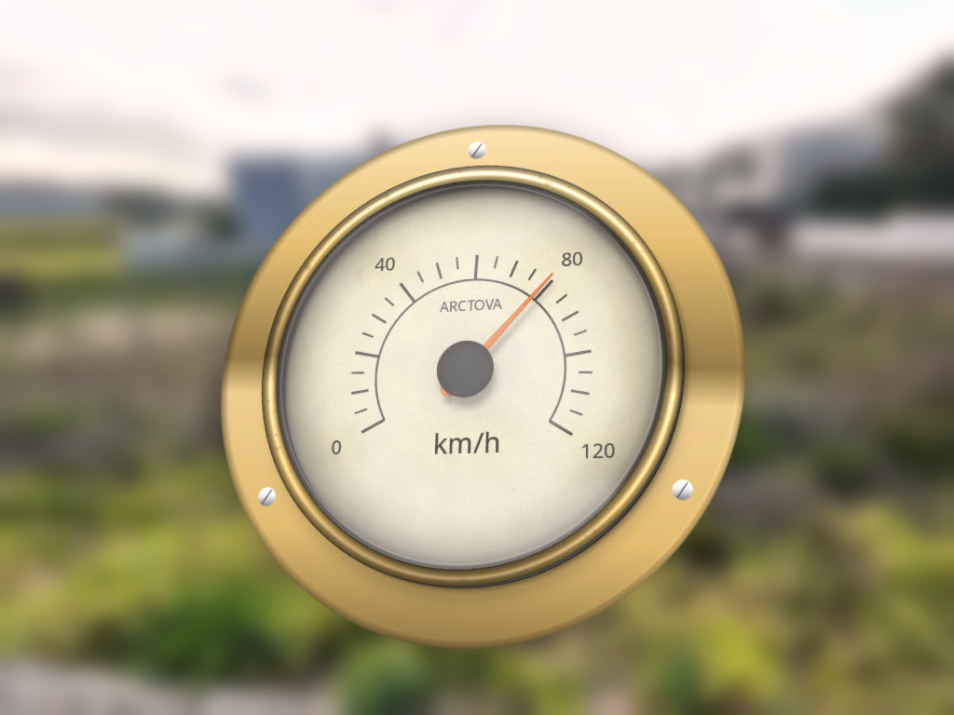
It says 80 km/h
